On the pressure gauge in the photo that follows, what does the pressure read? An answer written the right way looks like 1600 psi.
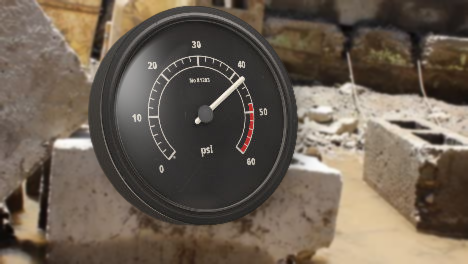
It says 42 psi
